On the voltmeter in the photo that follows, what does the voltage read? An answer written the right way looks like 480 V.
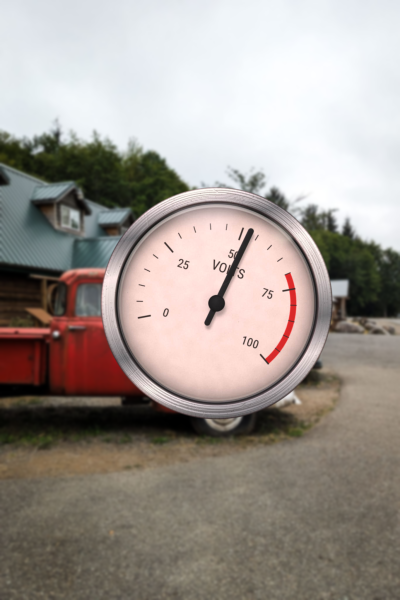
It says 52.5 V
